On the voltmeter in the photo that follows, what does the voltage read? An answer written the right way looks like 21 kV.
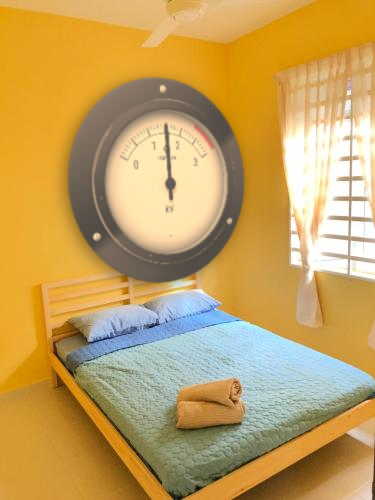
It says 1.5 kV
